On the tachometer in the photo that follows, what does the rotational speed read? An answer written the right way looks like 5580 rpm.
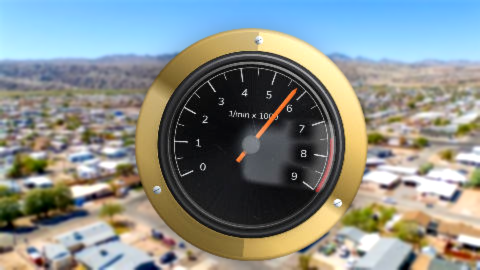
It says 5750 rpm
